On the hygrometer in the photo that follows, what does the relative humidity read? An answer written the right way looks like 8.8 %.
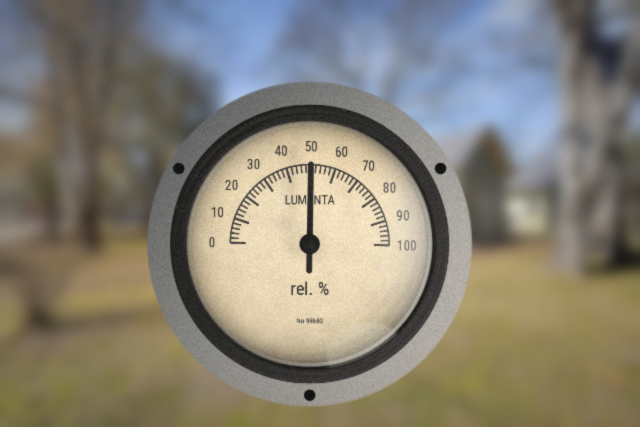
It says 50 %
